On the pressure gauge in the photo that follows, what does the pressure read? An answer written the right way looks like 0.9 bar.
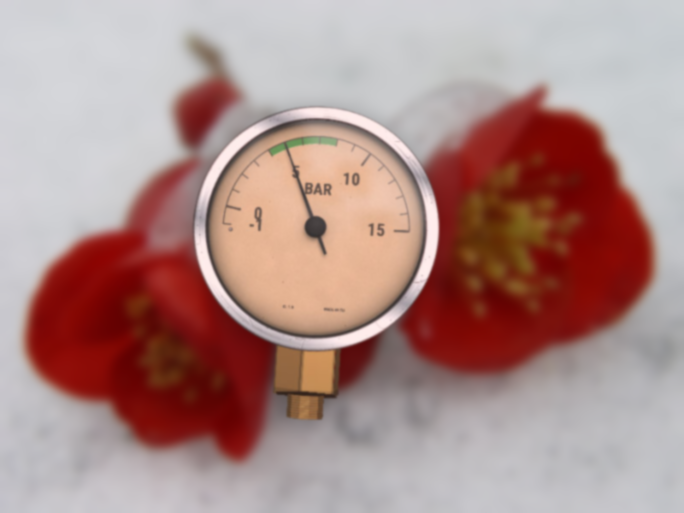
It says 5 bar
